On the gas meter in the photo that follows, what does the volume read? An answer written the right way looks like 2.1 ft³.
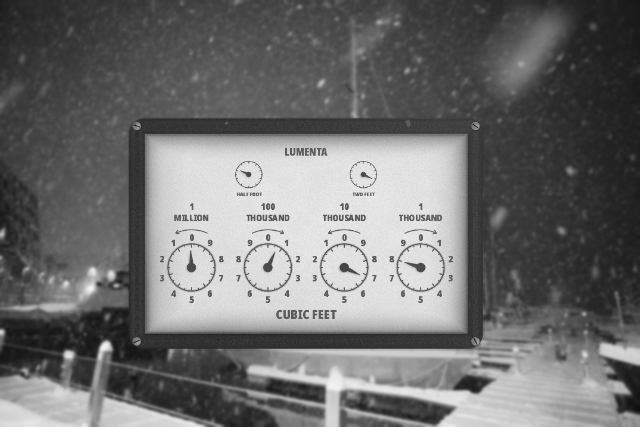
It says 6800 ft³
